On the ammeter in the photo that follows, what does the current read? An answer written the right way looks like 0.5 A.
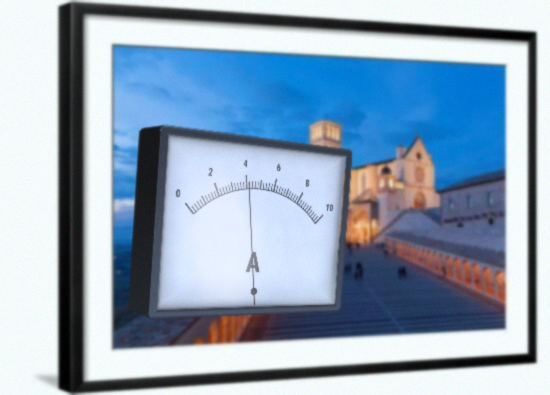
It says 4 A
